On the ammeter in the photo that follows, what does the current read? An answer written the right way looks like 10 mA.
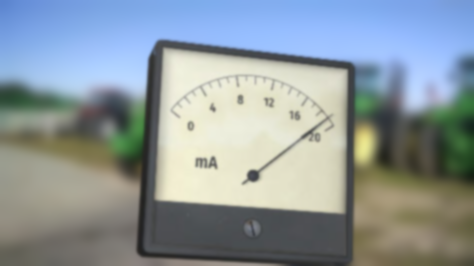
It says 19 mA
